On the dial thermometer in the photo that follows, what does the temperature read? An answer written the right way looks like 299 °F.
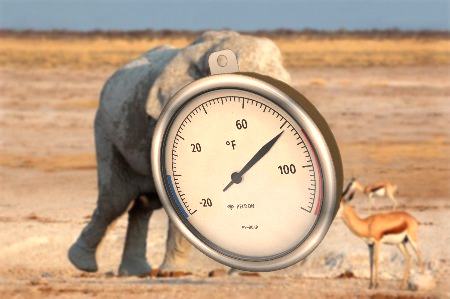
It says 82 °F
